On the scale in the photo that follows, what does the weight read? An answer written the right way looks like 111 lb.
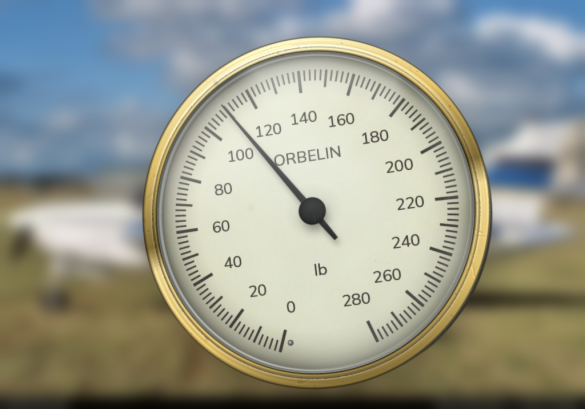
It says 110 lb
